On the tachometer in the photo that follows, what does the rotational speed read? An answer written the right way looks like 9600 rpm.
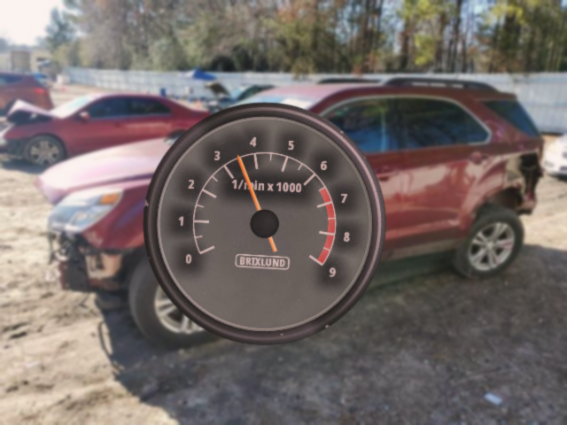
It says 3500 rpm
